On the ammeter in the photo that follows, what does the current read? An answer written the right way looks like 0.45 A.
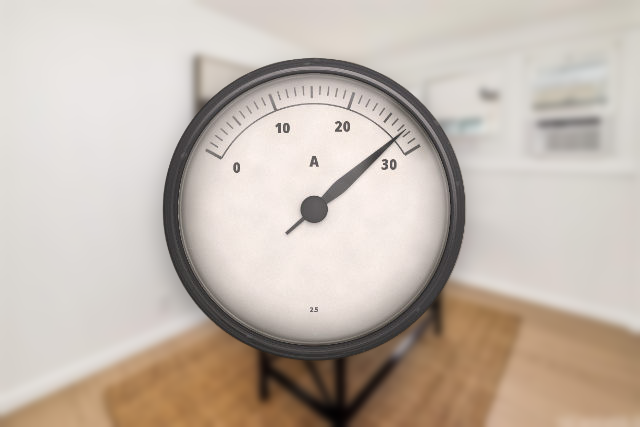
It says 27.5 A
